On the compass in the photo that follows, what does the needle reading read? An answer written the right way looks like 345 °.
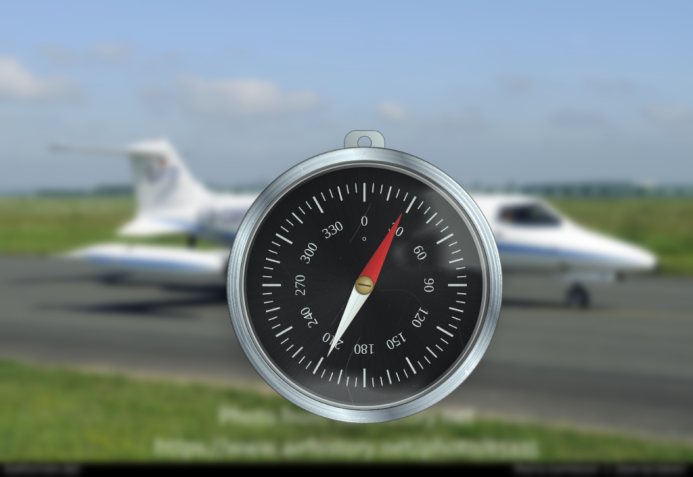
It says 27.5 °
